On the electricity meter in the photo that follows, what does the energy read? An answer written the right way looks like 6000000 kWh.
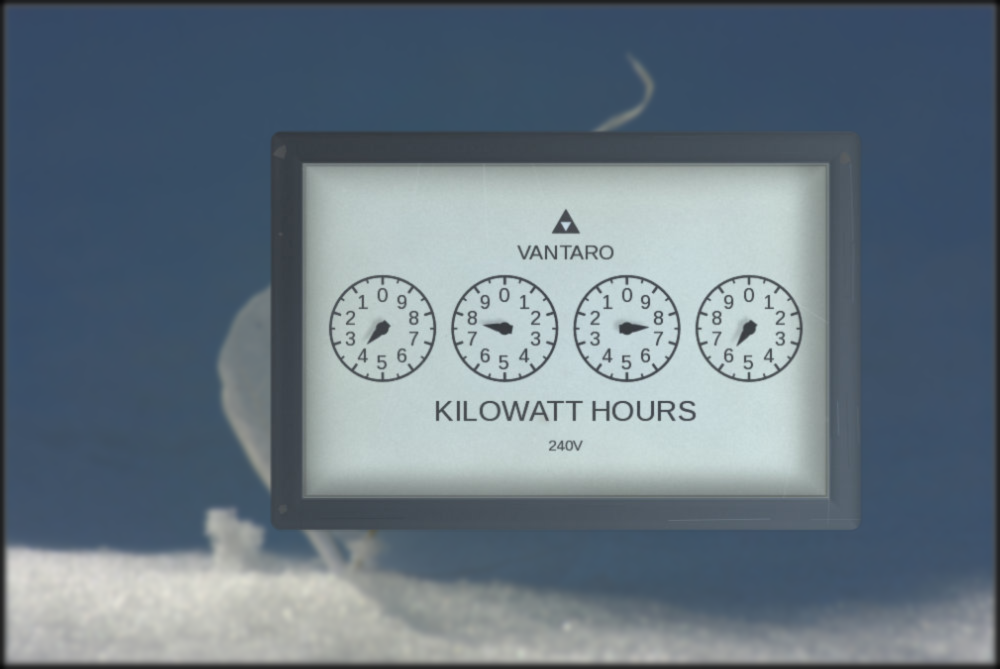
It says 3776 kWh
